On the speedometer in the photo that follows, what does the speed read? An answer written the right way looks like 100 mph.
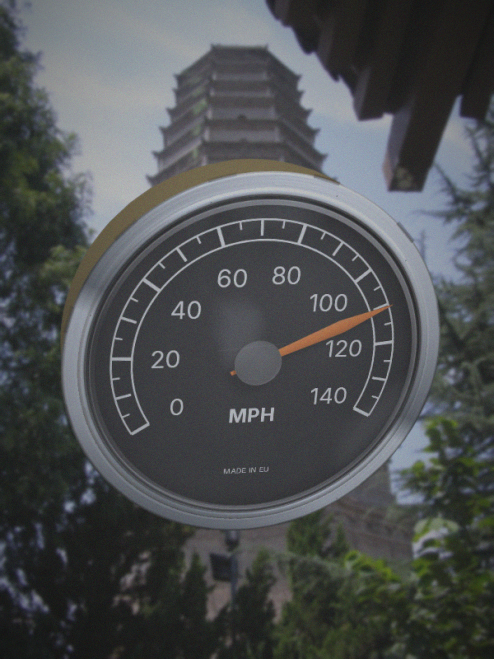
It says 110 mph
